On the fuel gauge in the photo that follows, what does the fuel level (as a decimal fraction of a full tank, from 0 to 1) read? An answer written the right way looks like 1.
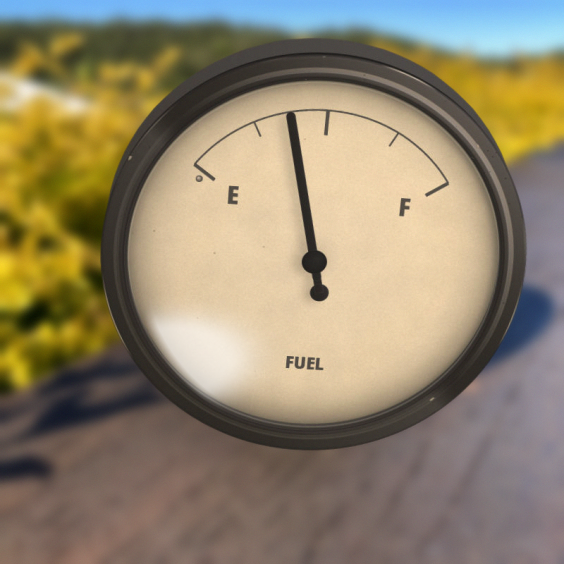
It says 0.375
